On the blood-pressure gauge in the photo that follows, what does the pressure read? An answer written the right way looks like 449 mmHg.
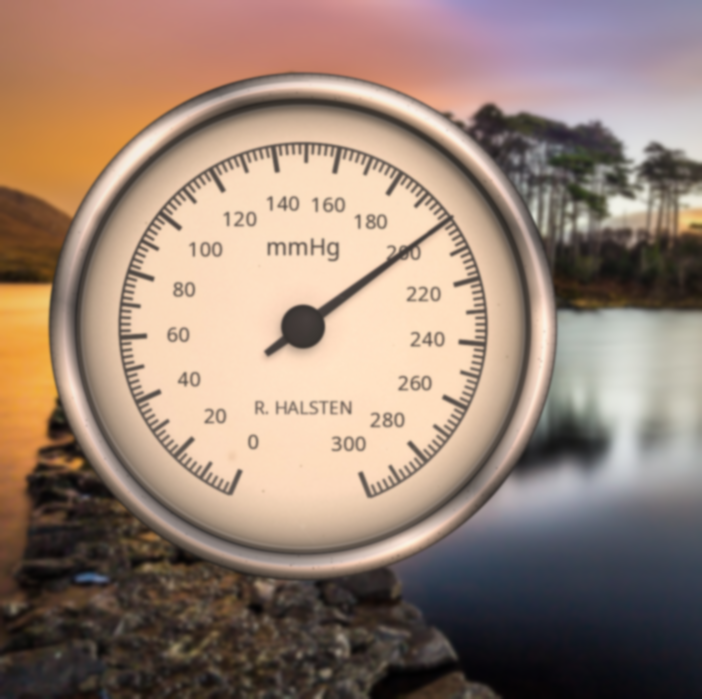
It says 200 mmHg
